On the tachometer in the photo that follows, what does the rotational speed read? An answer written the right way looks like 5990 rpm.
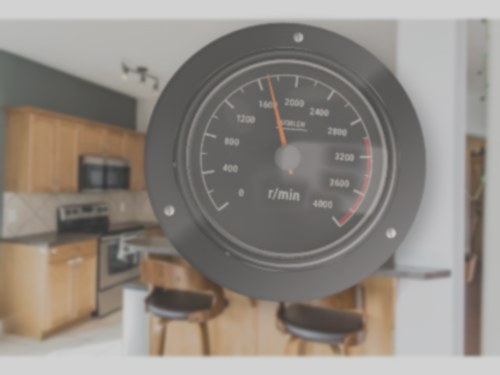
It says 1700 rpm
